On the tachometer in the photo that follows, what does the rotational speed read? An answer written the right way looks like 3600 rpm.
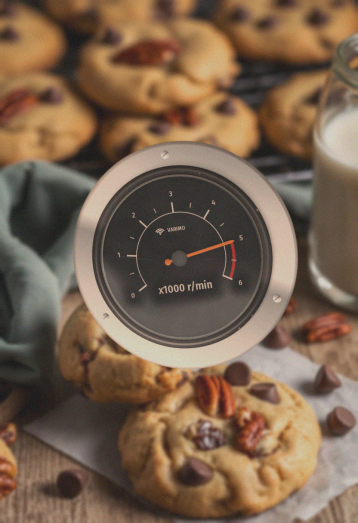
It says 5000 rpm
